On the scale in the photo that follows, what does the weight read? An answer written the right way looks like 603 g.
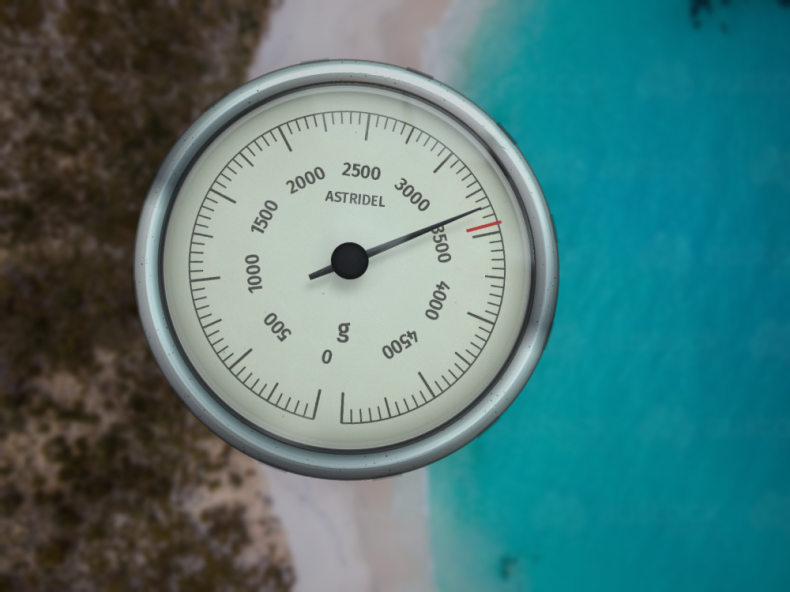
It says 3350 g
